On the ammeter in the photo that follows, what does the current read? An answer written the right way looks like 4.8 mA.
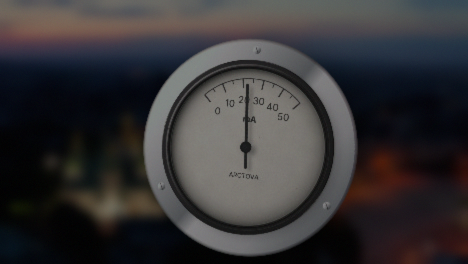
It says 22.5 mA
